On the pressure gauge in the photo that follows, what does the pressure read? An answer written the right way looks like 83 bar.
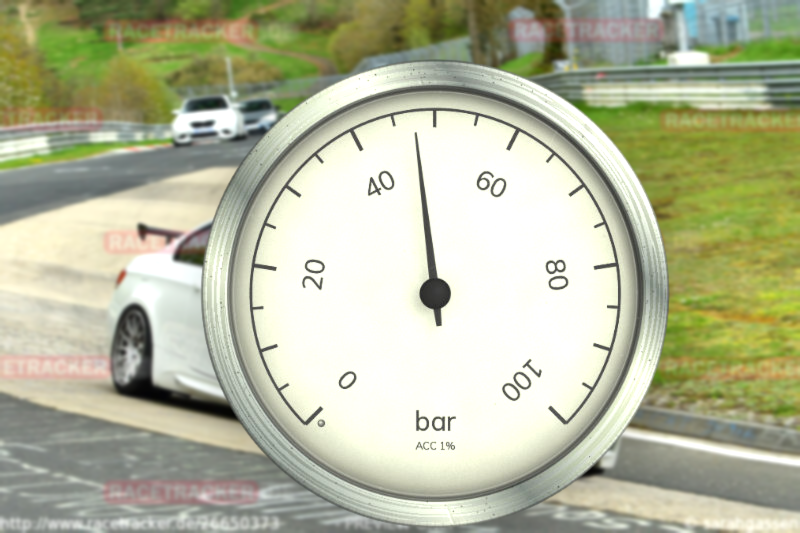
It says 47.5 bar
